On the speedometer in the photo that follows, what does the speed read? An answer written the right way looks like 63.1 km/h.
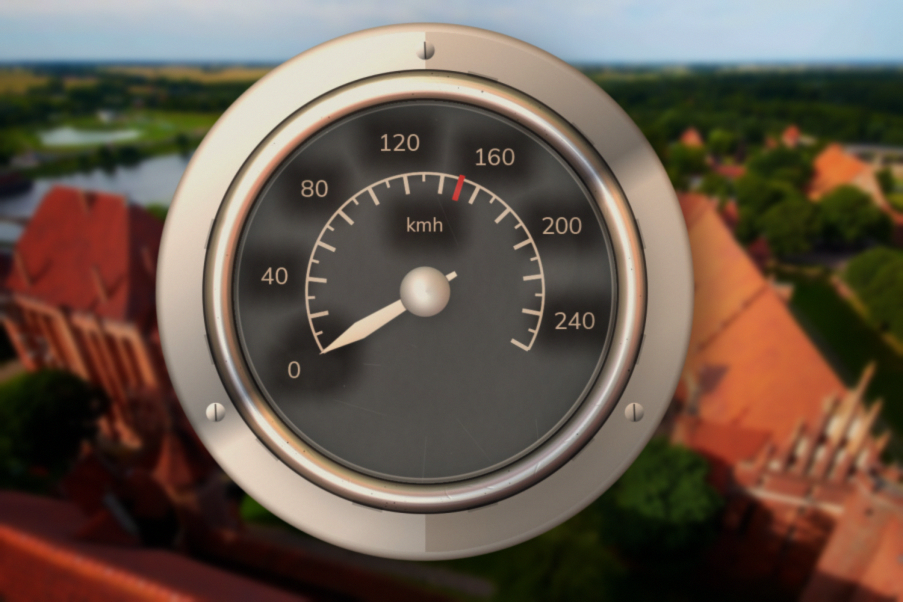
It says 0 km/h
